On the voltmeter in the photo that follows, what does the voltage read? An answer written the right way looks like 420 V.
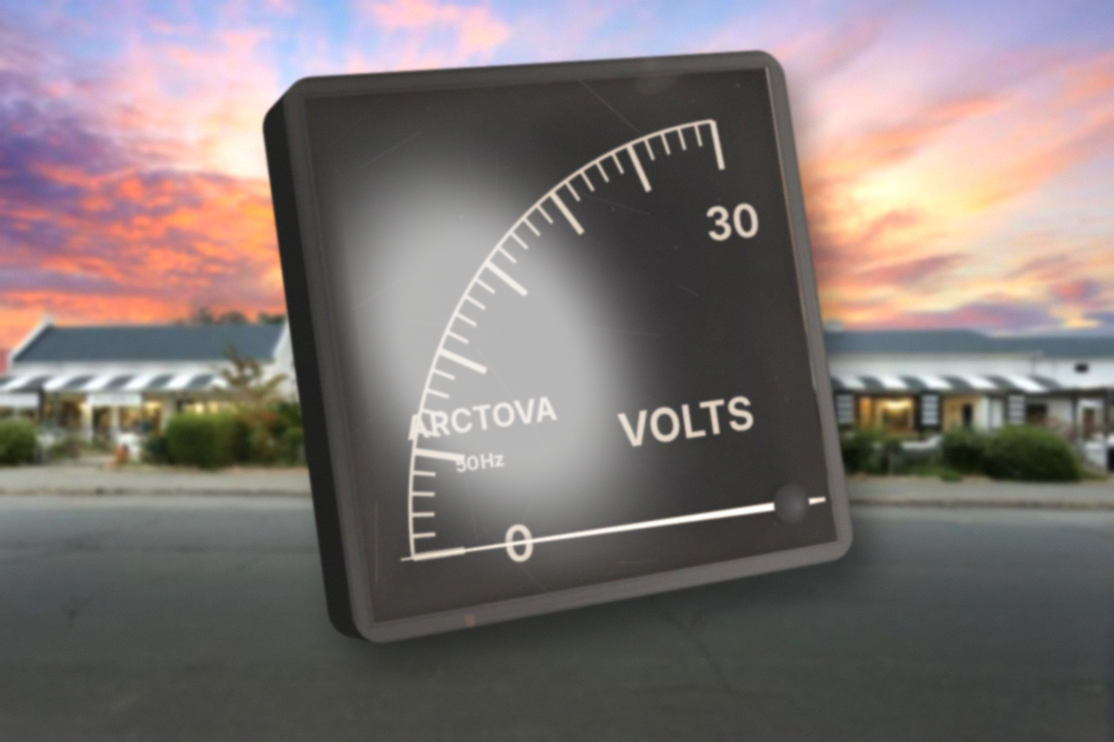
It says 0 V
